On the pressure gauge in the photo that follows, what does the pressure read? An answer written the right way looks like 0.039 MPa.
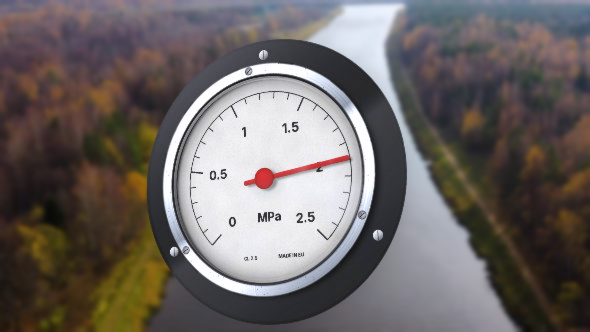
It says 2 MPa
